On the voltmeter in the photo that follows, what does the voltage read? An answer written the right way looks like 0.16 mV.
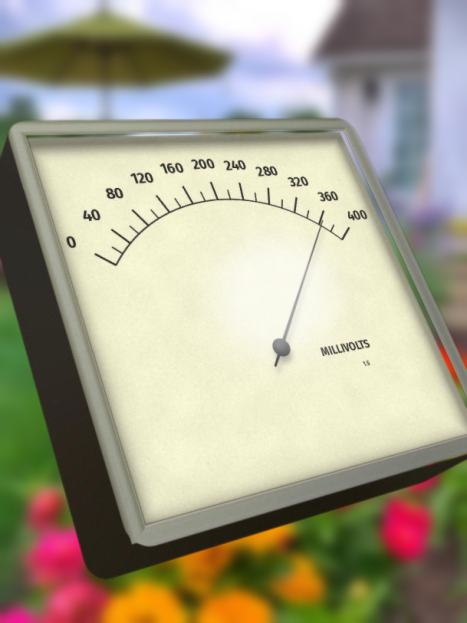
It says 360 mV
